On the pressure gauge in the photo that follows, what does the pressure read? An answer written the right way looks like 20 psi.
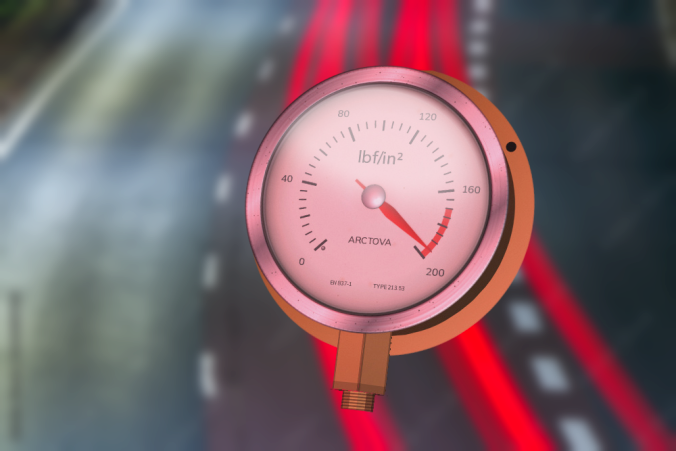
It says 195 psi
